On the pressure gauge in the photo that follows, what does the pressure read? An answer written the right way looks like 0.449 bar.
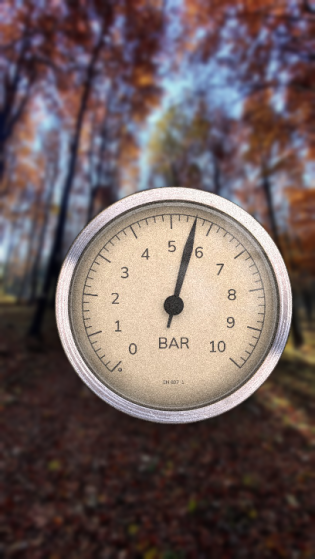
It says 5.6 bar
